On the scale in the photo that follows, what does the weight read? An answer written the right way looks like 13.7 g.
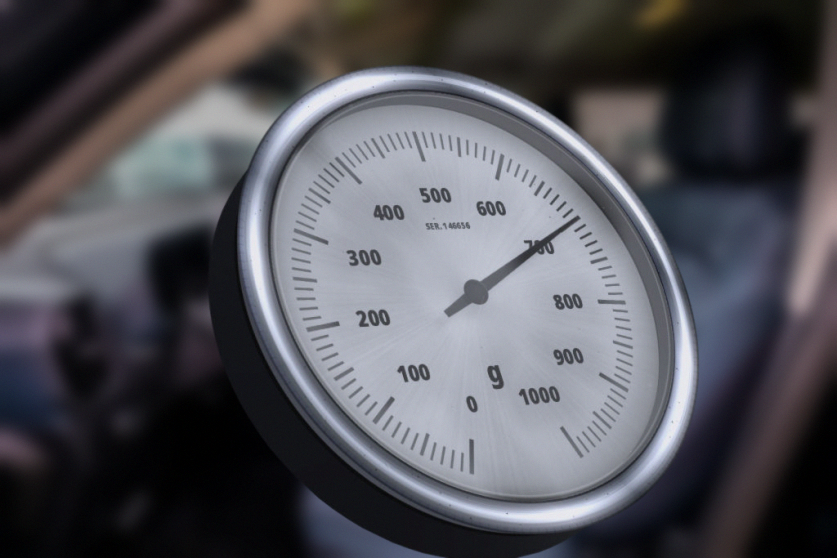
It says 700 g
